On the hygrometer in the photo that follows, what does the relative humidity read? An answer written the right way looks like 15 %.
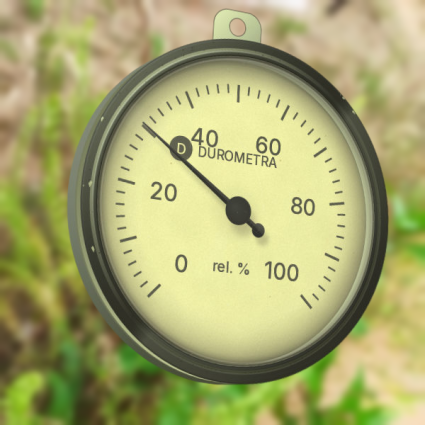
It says 30 %
